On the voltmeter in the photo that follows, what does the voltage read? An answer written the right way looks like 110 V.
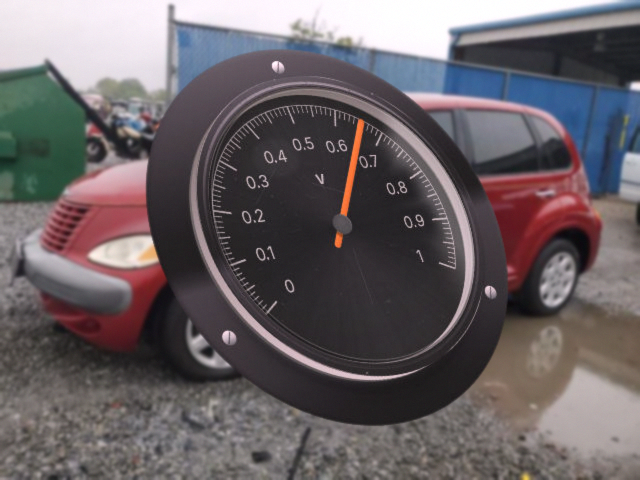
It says 0.65 V
